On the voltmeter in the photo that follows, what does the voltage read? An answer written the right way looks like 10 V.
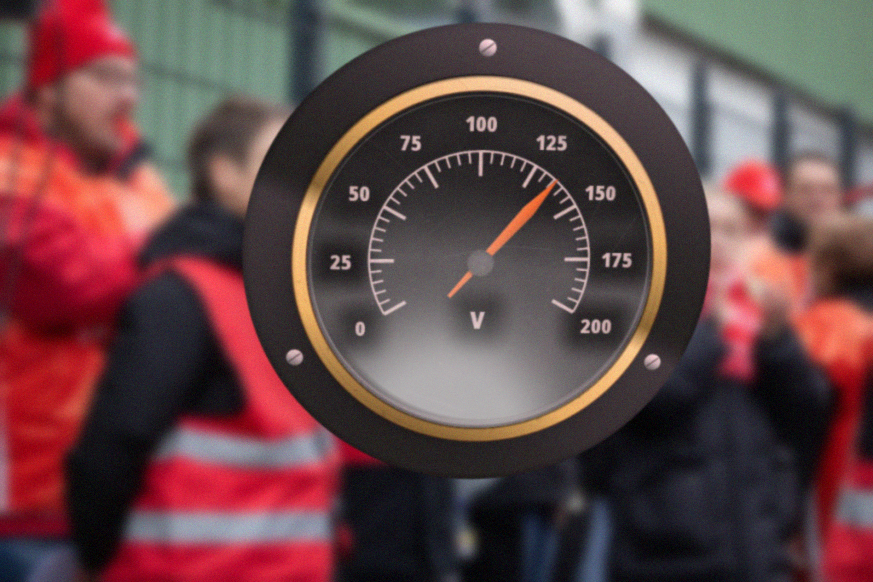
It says 135 V
